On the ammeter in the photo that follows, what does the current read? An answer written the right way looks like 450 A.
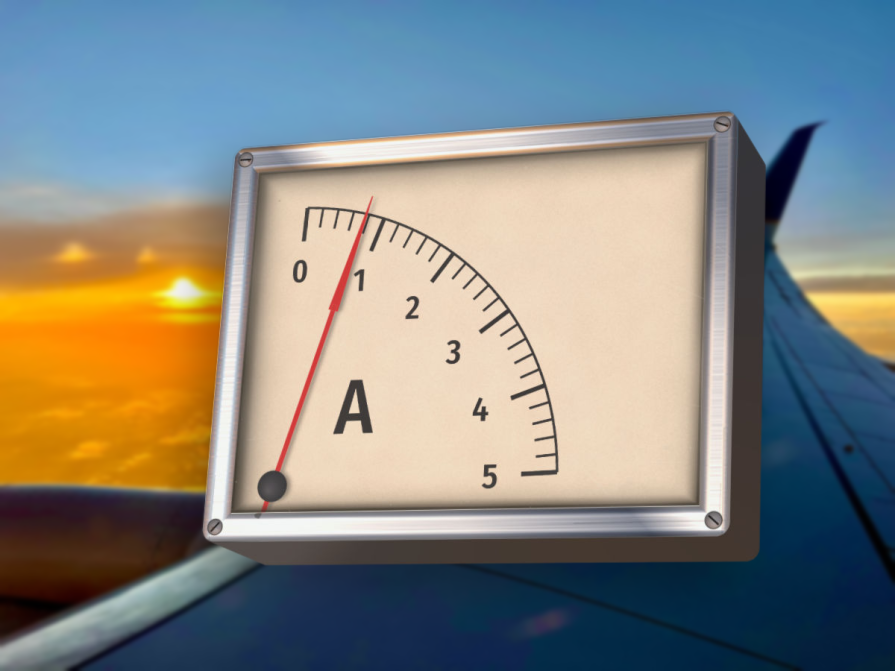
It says 0.8 A
